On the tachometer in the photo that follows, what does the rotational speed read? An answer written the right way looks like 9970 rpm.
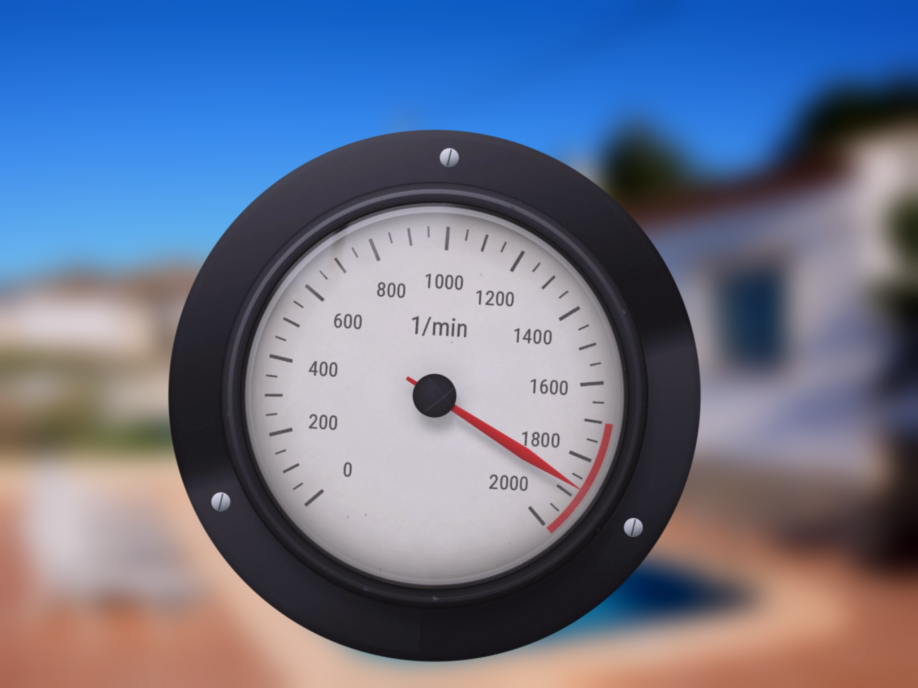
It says 1875 rpm
